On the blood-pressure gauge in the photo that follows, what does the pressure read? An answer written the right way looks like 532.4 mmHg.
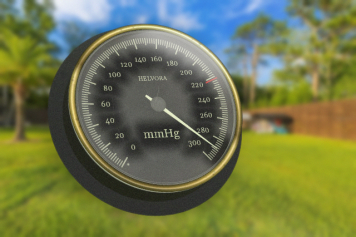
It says 290 mmHg
